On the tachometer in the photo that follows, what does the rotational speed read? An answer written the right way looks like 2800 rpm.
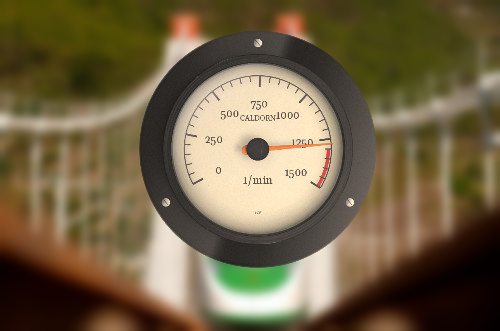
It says 1275 rpm
